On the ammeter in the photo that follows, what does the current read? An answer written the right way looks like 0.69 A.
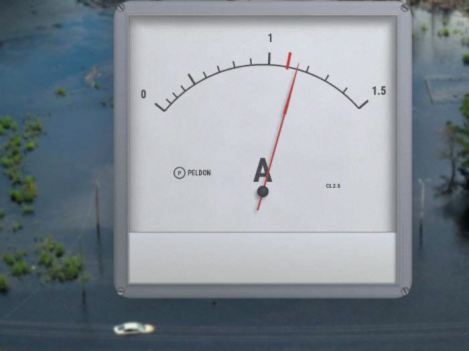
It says 1.15 A
